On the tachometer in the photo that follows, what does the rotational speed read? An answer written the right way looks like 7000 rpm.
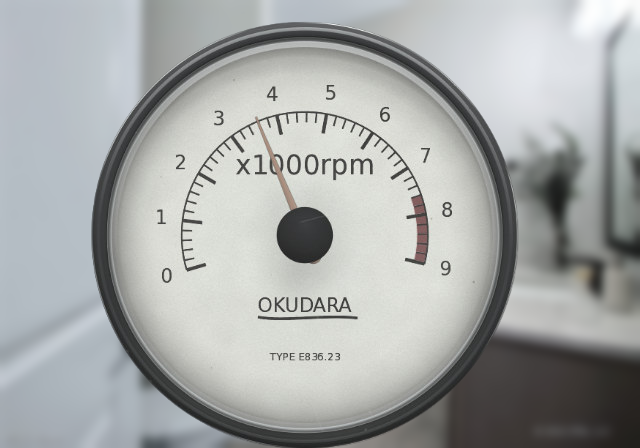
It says 3600 rpm
